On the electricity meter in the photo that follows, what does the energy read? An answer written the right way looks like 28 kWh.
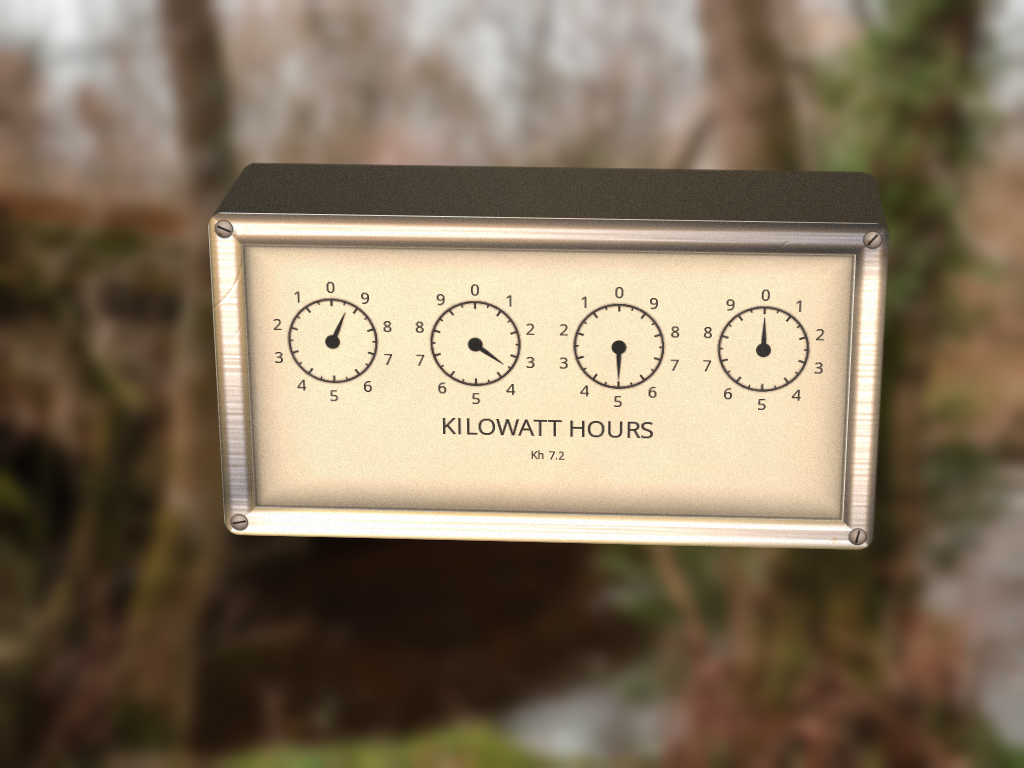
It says 9350 kWh
